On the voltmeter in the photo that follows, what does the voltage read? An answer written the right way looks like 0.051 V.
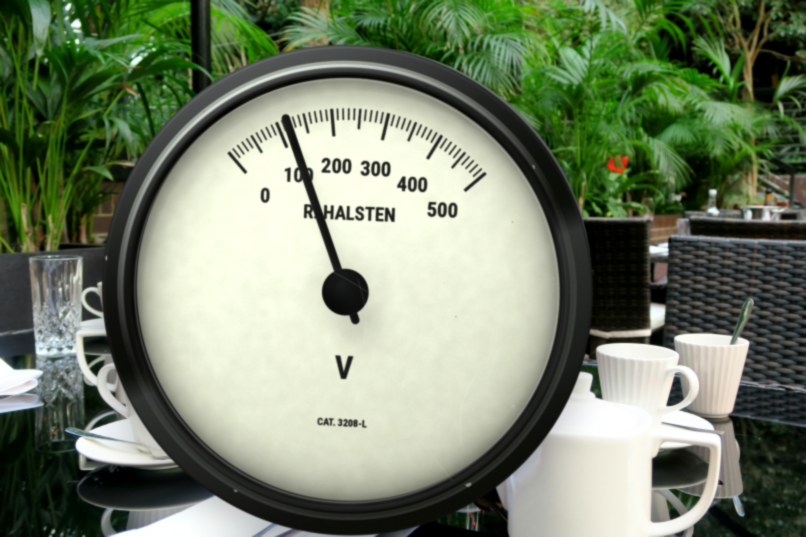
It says 120 V
